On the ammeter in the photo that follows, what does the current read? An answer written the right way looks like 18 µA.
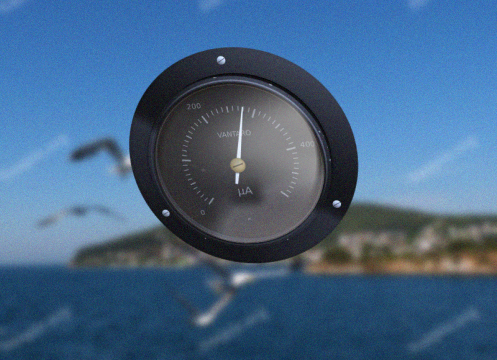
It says 280 µA
